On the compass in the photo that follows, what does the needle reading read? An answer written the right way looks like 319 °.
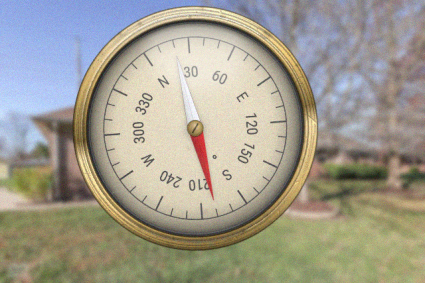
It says 200 °
